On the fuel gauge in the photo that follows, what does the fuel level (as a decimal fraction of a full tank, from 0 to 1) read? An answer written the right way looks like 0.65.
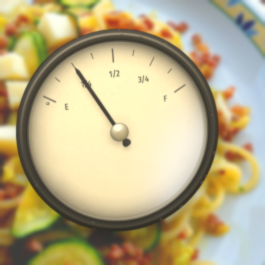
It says 0.25
